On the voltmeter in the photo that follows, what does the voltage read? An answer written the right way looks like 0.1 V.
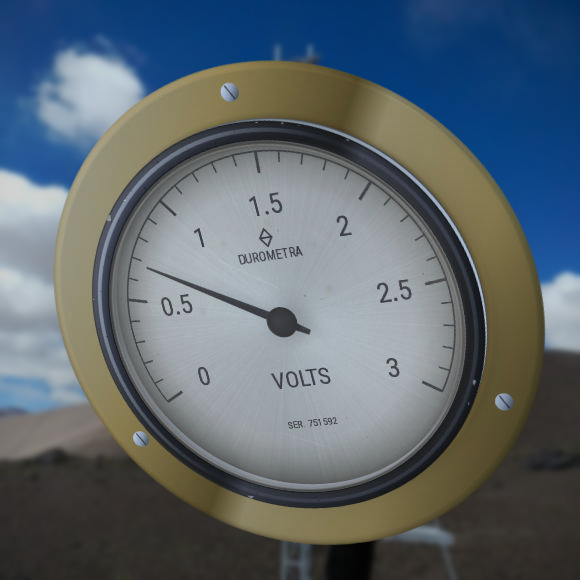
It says 0.7 V
